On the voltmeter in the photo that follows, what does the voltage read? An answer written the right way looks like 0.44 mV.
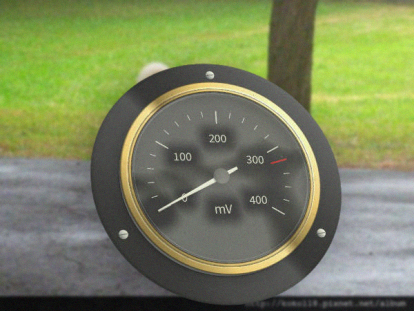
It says 0 mV
